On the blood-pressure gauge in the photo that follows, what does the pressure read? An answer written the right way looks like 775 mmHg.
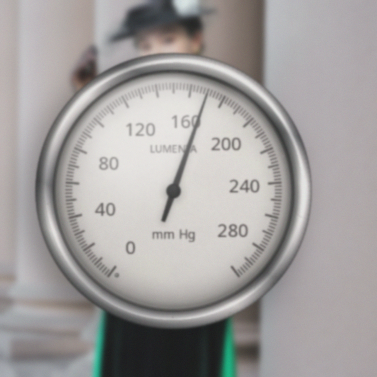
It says 170 mmHg
